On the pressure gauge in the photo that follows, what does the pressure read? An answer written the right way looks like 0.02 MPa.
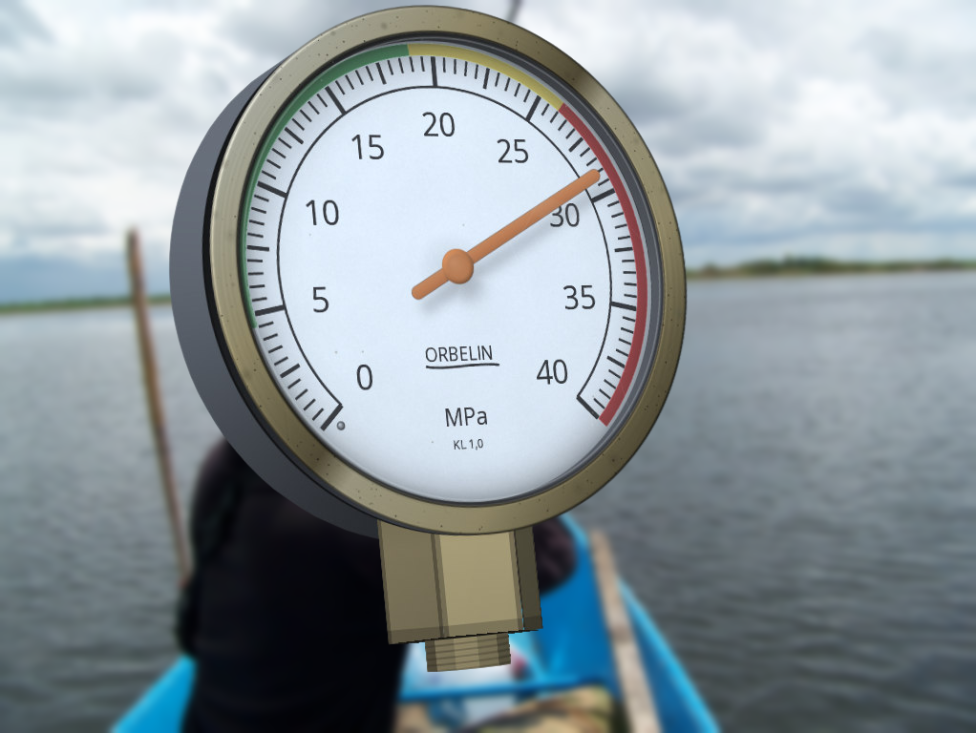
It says 29 MPa
